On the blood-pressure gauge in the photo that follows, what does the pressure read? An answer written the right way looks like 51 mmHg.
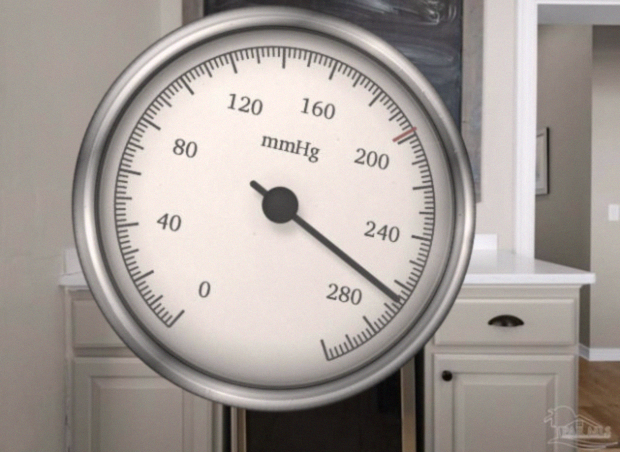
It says 266 mmHg
